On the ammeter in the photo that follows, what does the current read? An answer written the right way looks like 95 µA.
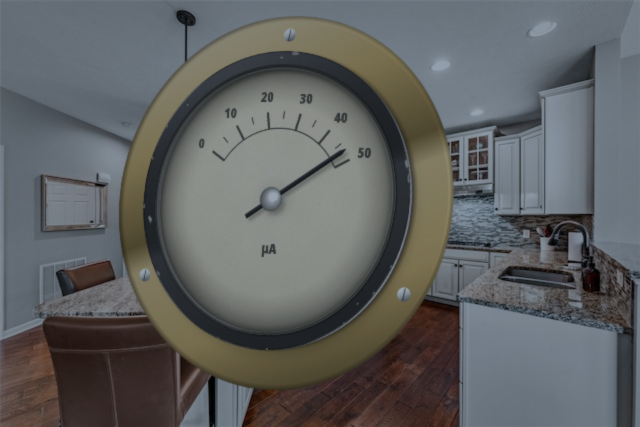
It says 47.5 µA
